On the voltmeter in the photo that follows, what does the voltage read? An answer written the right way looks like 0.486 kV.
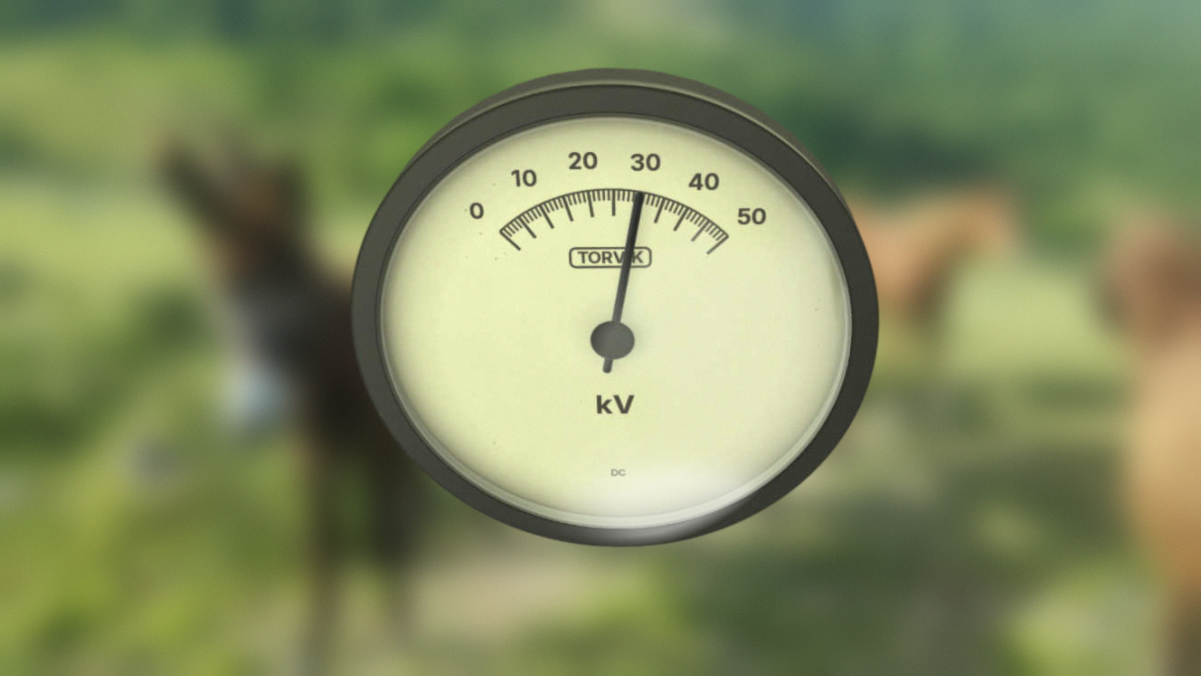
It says 30 kV
